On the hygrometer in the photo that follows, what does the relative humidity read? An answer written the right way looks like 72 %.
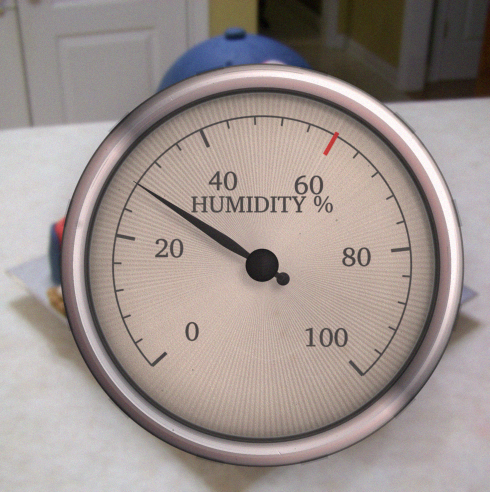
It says 28 %
